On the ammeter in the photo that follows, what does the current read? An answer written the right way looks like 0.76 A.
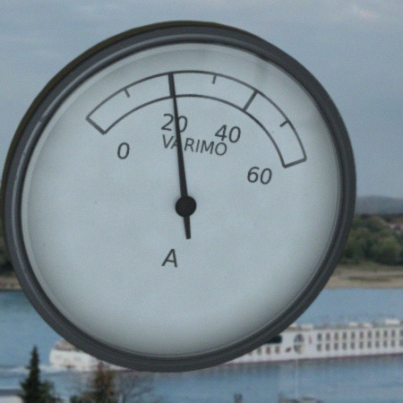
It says 20 A
